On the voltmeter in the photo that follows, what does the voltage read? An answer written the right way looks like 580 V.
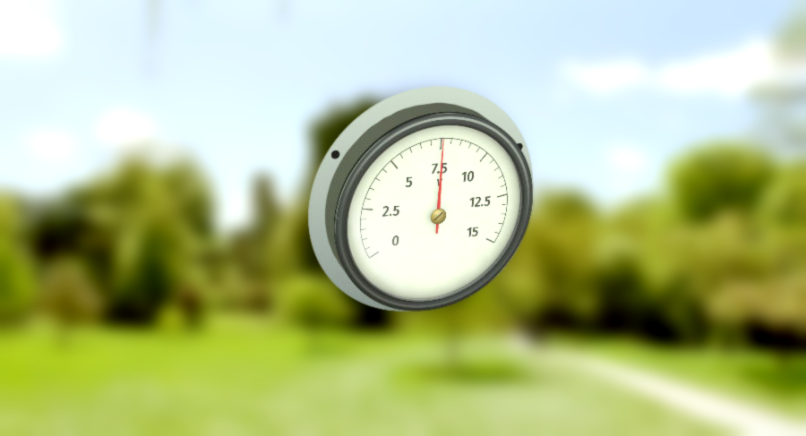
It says 7.5 V
